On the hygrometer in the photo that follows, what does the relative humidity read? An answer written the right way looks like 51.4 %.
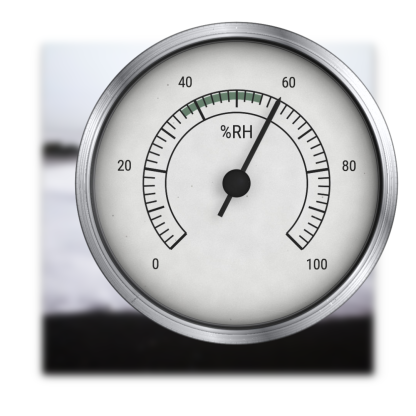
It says 60 %
